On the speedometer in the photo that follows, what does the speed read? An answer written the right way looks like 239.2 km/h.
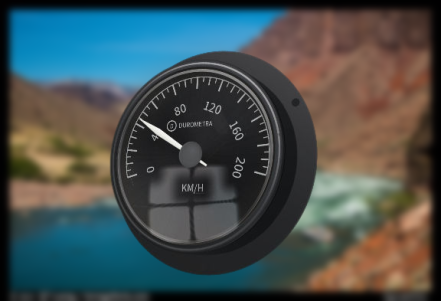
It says 45 km/h
